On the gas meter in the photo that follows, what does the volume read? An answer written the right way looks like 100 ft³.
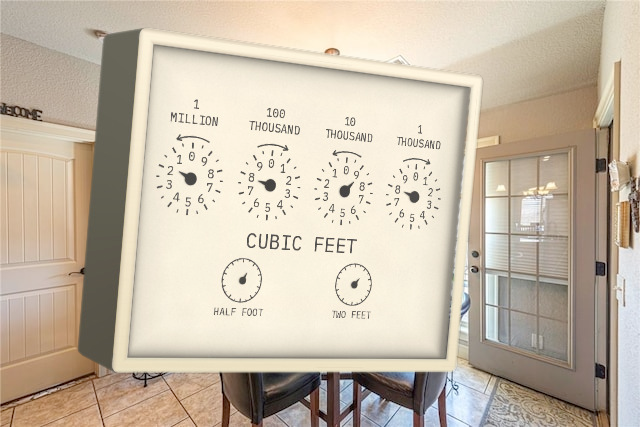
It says 178800 ft³
